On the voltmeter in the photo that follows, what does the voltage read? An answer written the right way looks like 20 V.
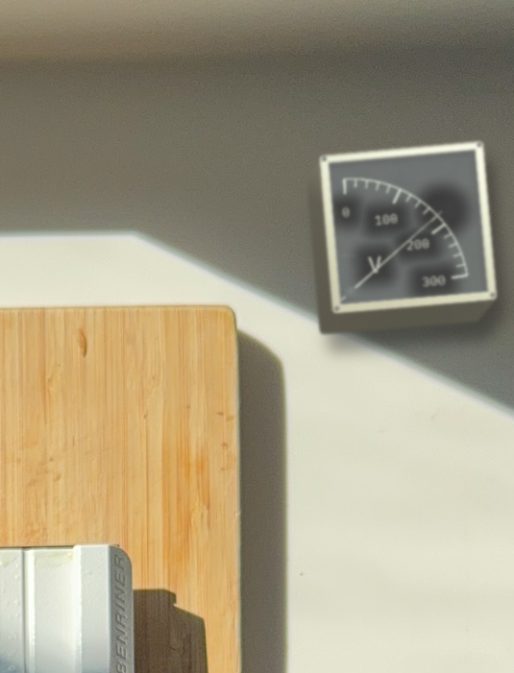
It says 180 V
